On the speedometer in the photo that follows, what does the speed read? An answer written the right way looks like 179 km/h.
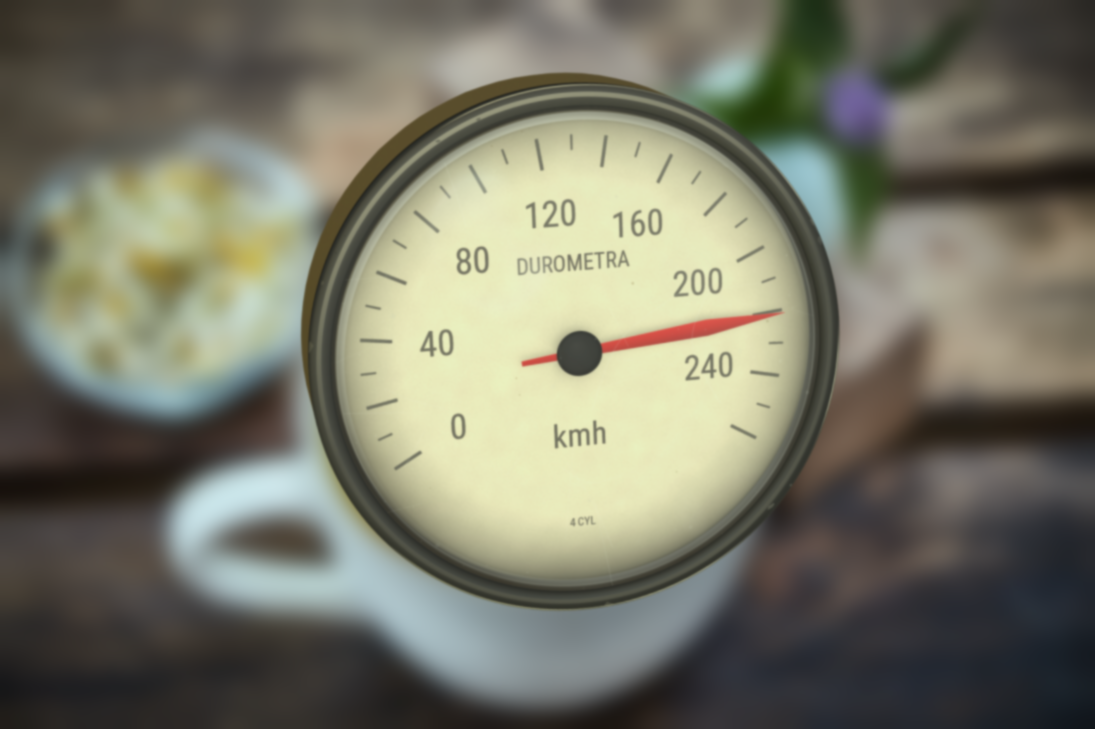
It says 220 km/h
